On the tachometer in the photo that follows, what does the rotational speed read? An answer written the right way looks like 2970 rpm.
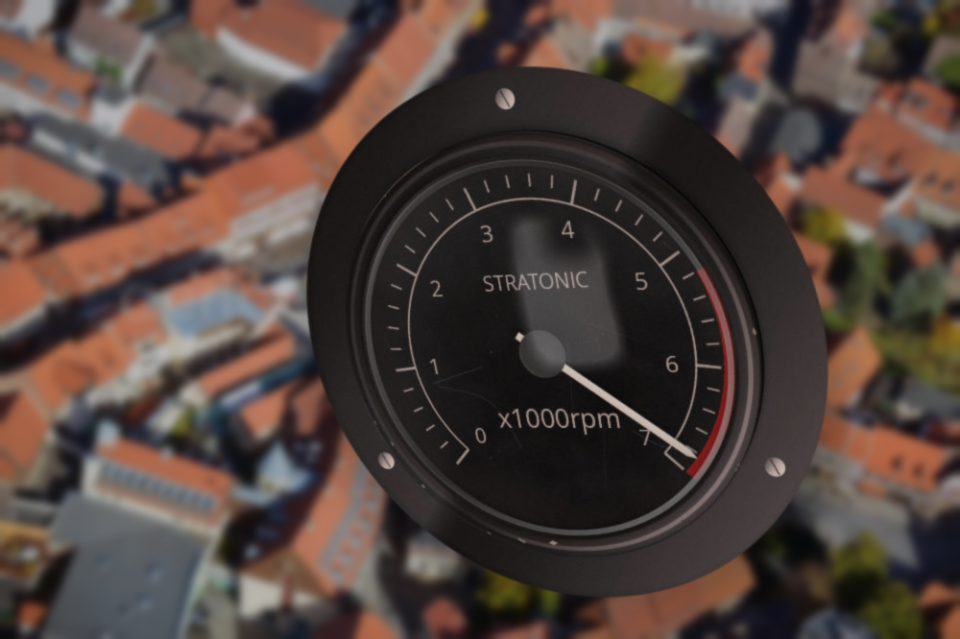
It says 6800 rpm
